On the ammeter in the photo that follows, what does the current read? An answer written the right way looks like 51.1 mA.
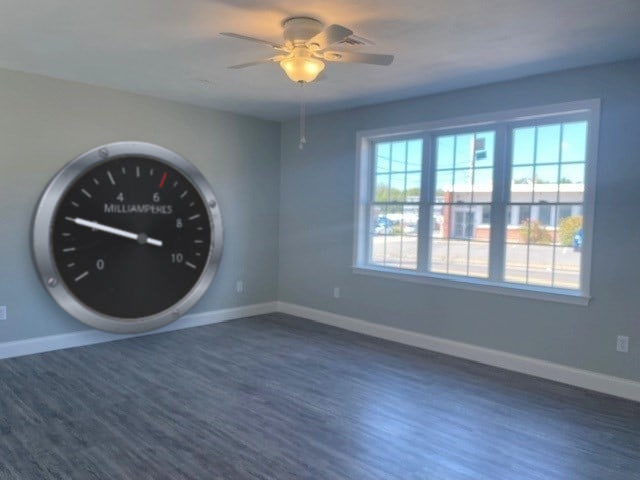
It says 2 mA
